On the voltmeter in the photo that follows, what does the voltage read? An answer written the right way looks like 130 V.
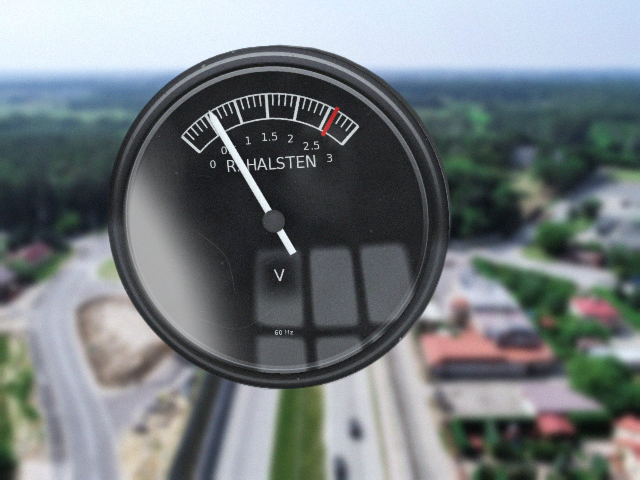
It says 0.6 V
